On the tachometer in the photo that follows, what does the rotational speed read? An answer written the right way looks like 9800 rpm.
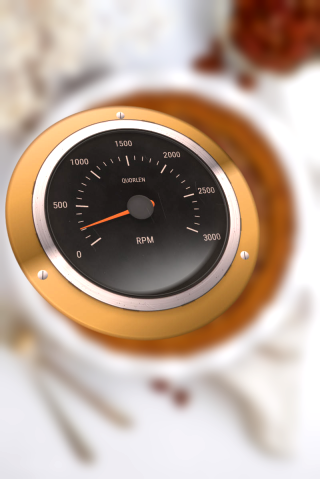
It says 200 rpm
